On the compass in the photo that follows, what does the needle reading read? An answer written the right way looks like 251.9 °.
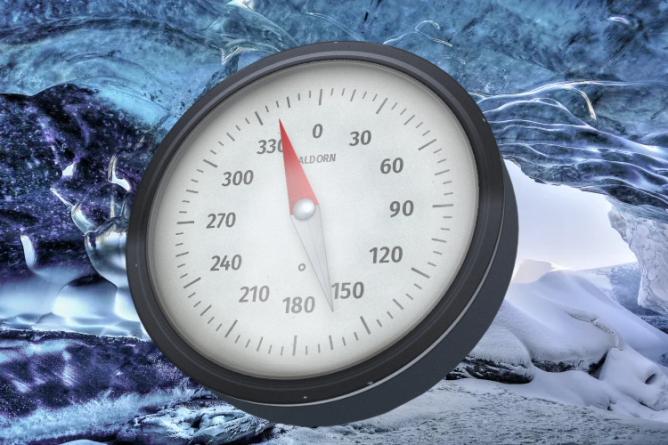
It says 340 °
